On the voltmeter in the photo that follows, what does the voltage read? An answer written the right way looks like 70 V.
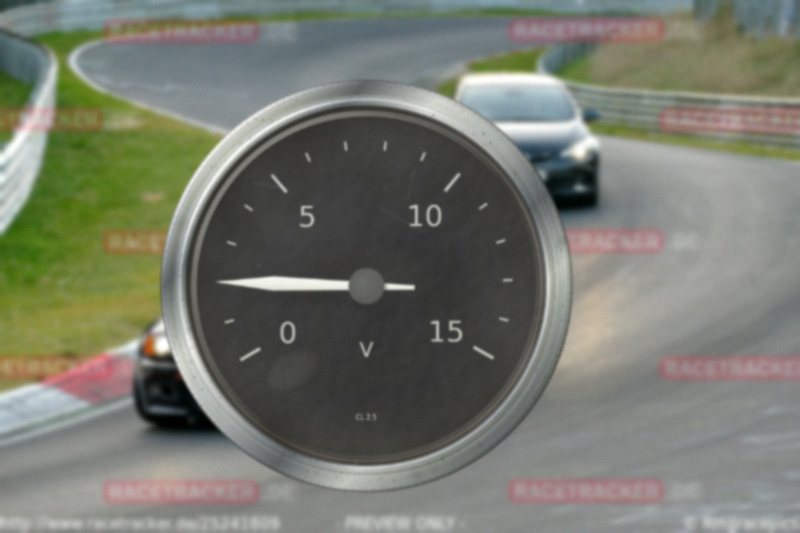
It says 2 V
